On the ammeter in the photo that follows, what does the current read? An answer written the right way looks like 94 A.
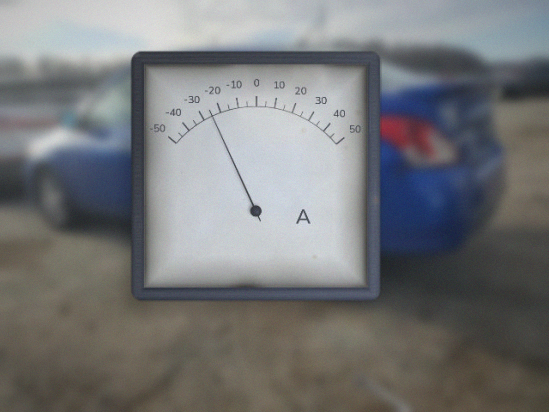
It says -25 A
